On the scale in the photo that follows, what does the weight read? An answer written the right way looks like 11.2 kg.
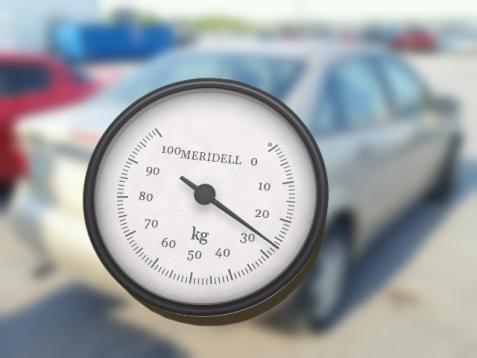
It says 27 kg
